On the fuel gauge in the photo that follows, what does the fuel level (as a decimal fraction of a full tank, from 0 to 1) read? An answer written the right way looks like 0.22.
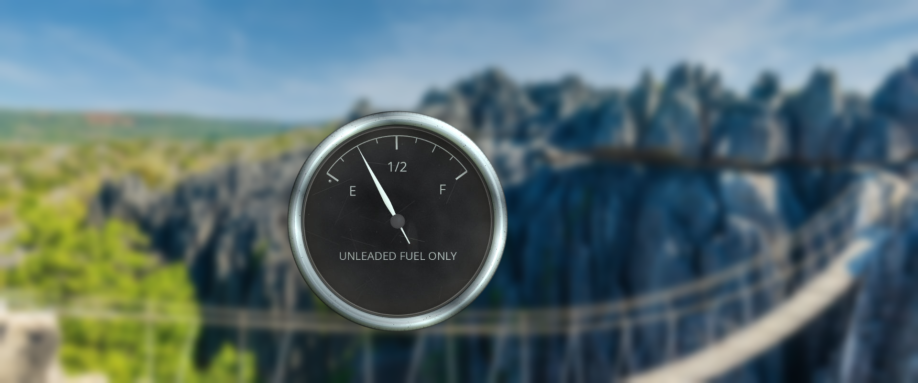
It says 0.25
